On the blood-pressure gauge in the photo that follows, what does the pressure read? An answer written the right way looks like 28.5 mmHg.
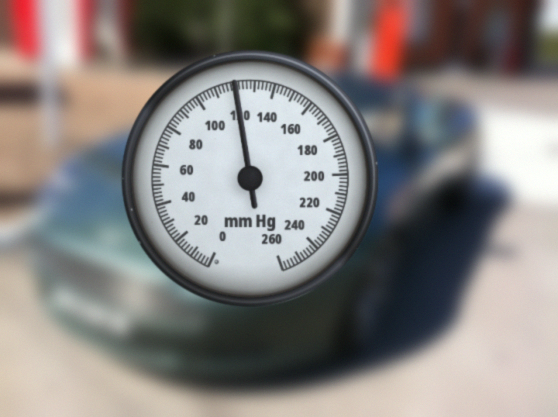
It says 120 mmHg
